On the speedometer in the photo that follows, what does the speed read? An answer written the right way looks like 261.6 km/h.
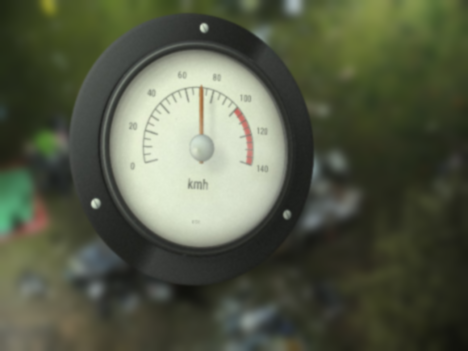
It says 70 km/h
